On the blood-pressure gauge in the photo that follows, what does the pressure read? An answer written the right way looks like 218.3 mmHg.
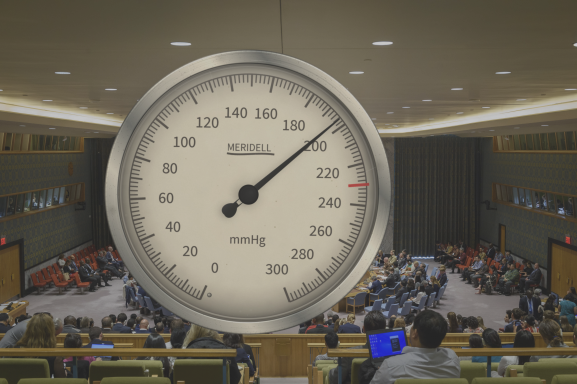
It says 196 mmHg
